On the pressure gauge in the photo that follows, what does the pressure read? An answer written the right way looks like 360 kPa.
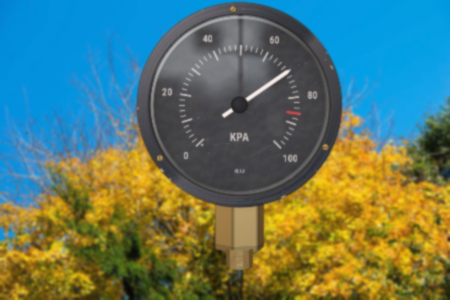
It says 70 kPa
